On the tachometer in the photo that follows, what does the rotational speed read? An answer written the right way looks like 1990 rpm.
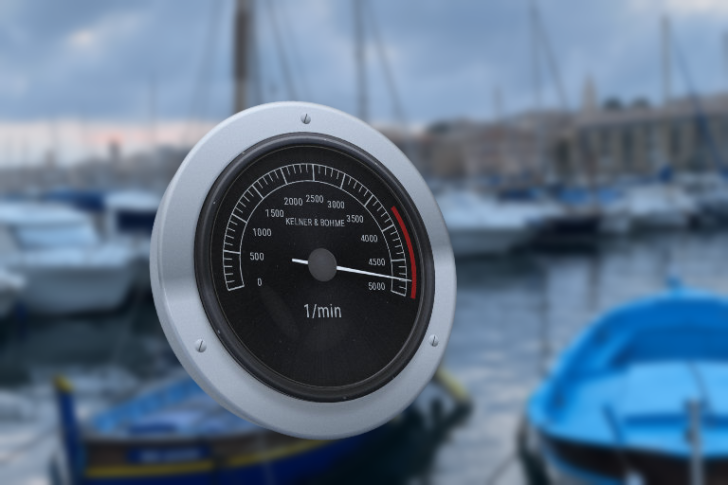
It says 4800 rpm
